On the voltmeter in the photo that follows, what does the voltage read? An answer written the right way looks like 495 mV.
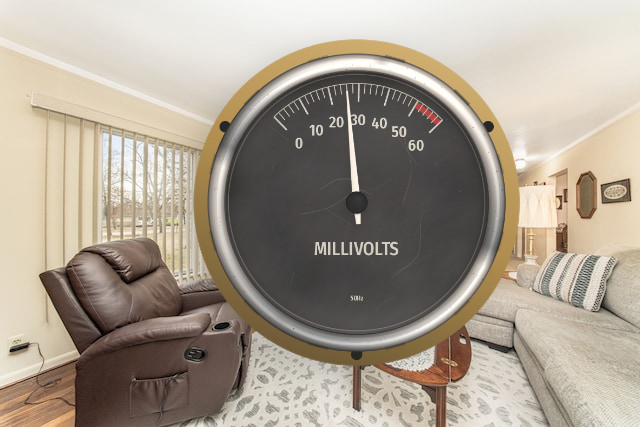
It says 26 mV
